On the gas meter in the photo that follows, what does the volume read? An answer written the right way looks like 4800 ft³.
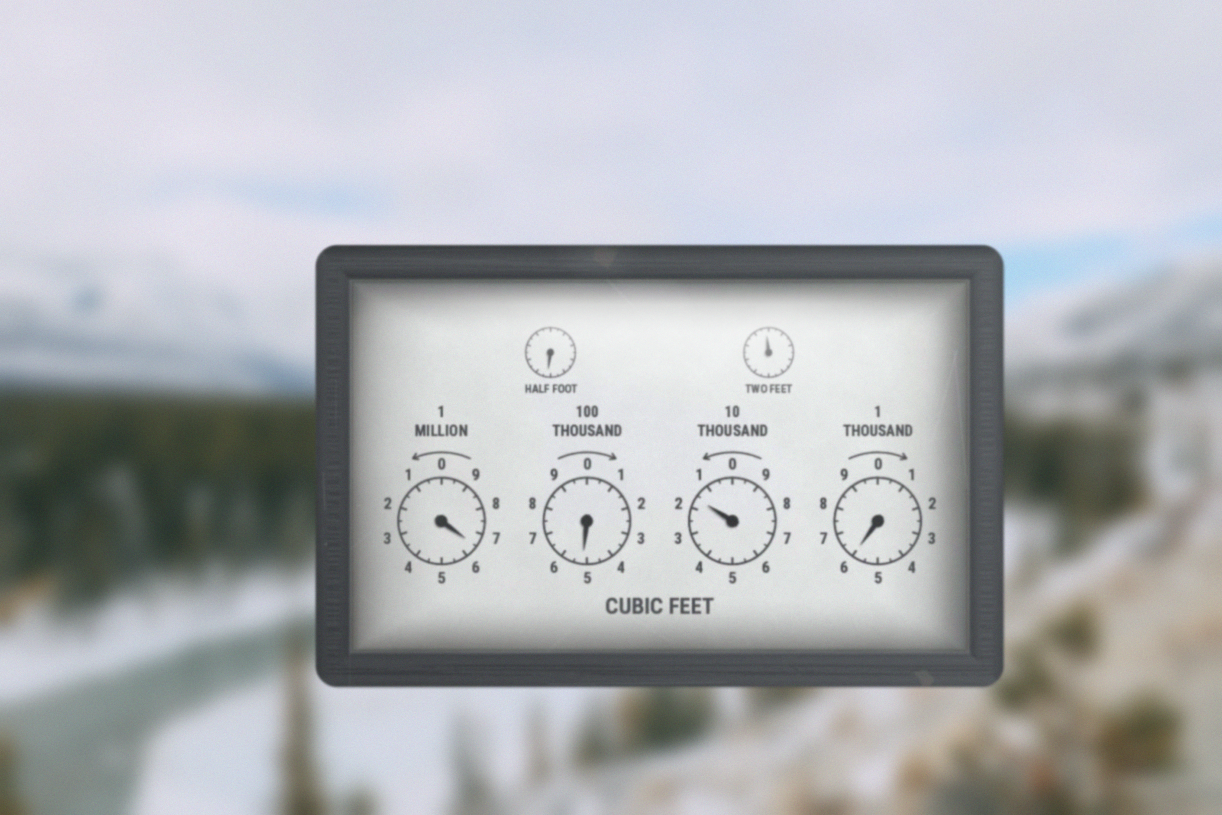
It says 651600 ft³
